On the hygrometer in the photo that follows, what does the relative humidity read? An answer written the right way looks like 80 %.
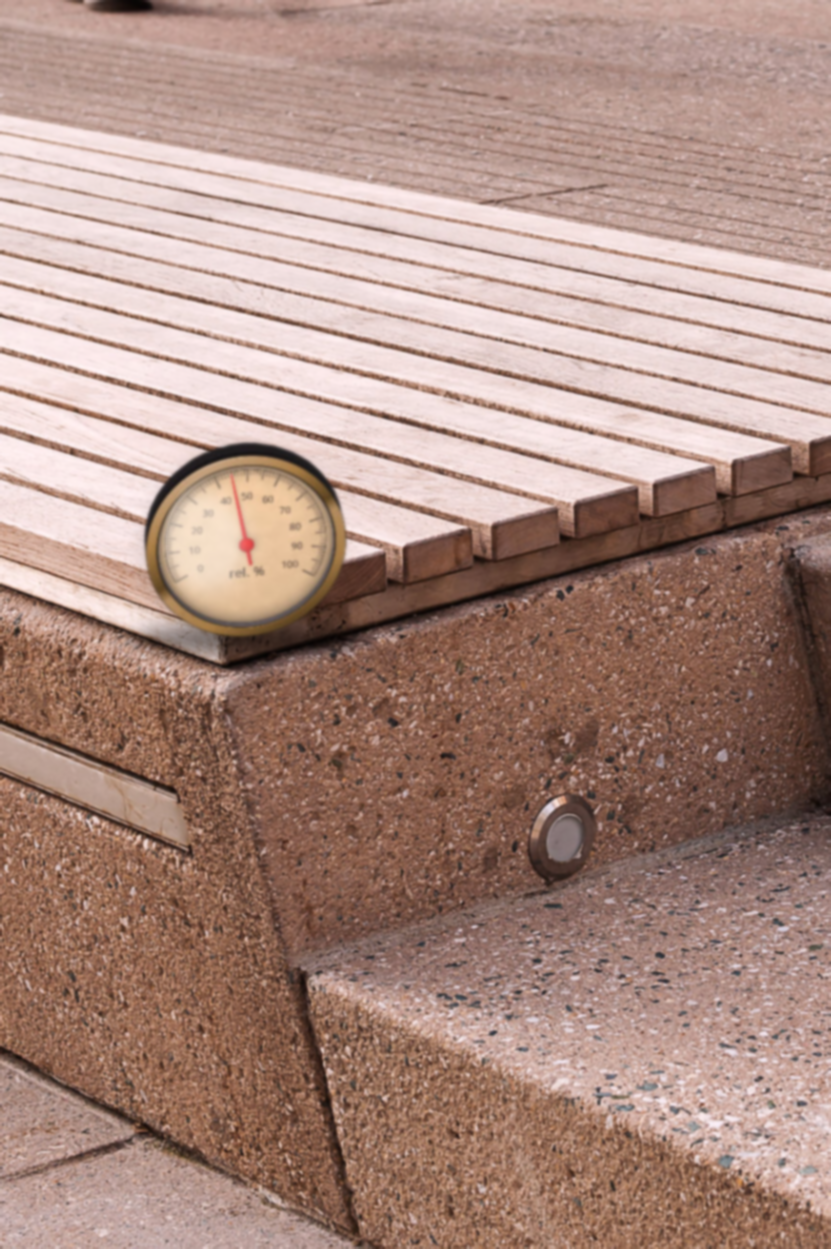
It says 45 %
